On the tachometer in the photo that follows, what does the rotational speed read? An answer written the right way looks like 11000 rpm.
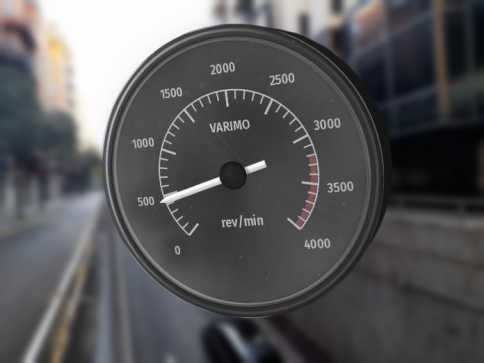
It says 450 rpm
